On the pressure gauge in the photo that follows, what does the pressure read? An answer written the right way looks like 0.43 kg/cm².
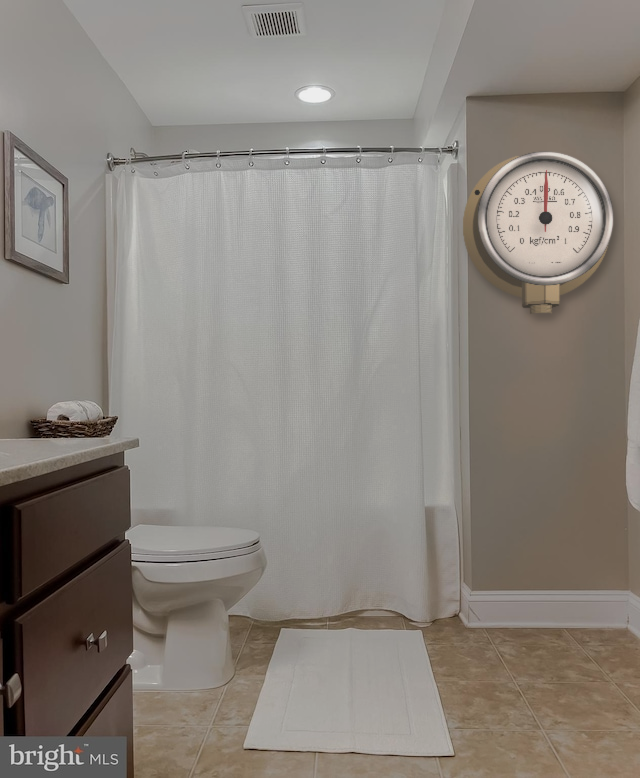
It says 0.5 kg/cm²
